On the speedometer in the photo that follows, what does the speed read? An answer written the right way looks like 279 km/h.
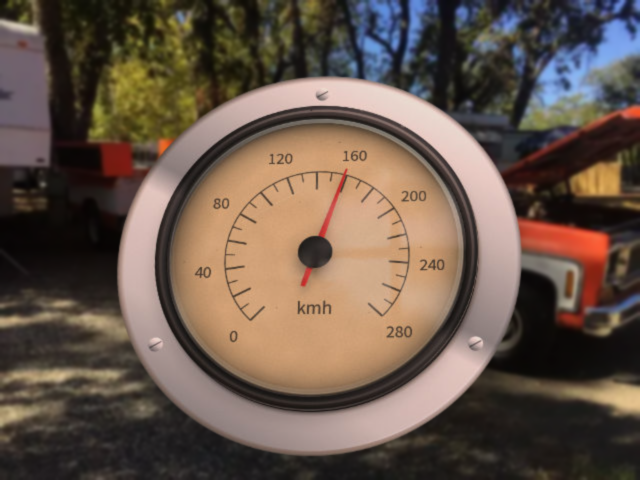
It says 160 km/h
